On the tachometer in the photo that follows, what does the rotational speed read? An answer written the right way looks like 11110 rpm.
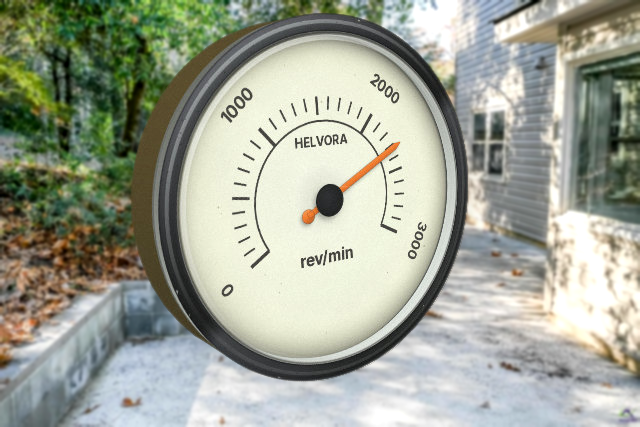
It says 2300 rpm
